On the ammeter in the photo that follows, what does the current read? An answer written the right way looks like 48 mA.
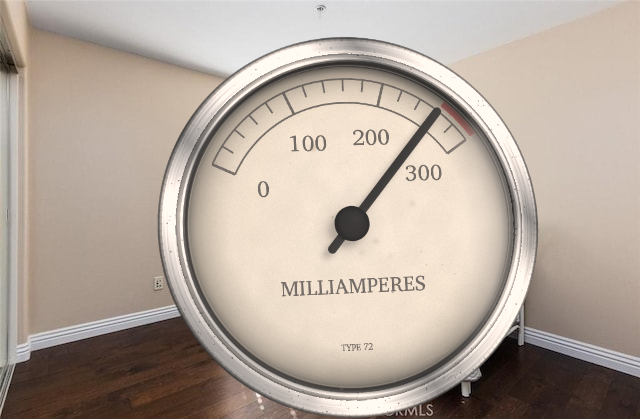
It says 260 mA
